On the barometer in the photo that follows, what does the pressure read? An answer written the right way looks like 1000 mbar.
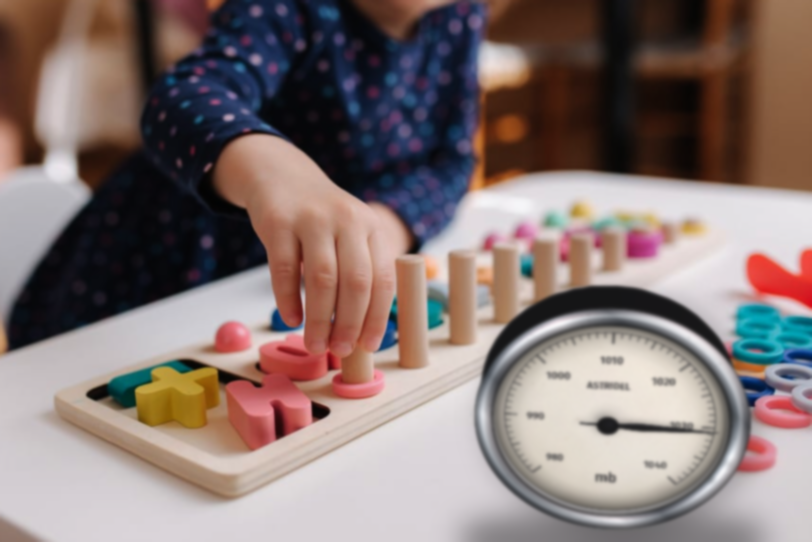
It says 1030 mbar
